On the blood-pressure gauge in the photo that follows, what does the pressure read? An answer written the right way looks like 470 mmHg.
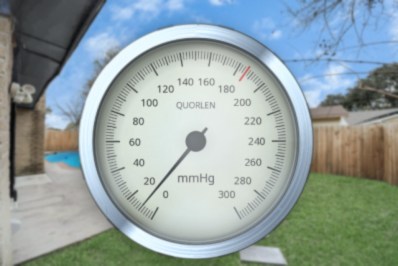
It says 10 mmHg
